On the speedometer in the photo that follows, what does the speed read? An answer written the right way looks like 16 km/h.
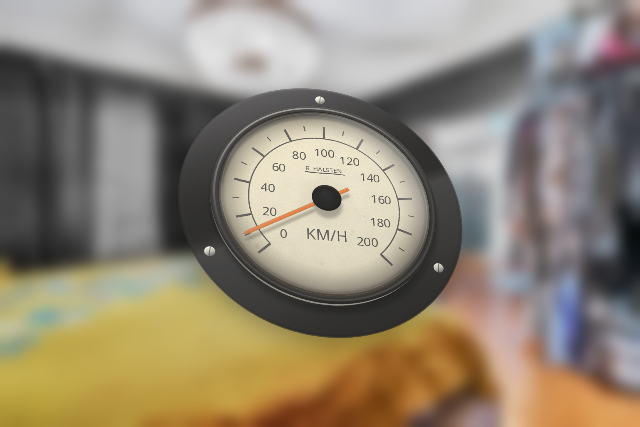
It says 10 km/h
